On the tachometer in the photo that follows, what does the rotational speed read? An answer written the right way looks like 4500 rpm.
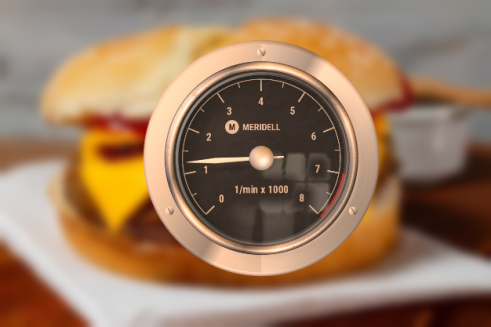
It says 1250 rpm
